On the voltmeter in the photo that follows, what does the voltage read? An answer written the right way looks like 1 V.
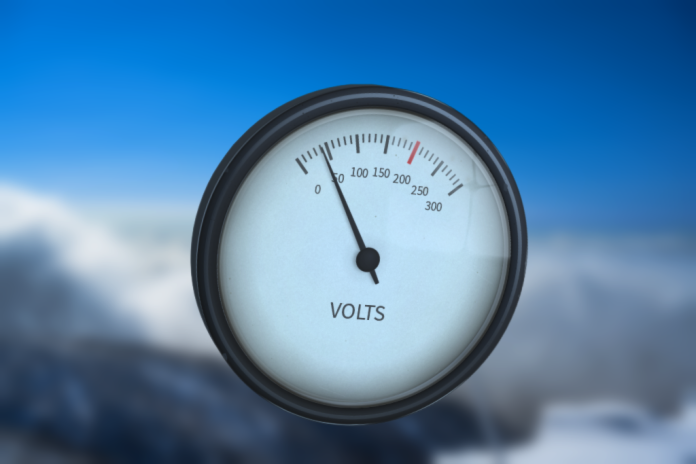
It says 40 V
